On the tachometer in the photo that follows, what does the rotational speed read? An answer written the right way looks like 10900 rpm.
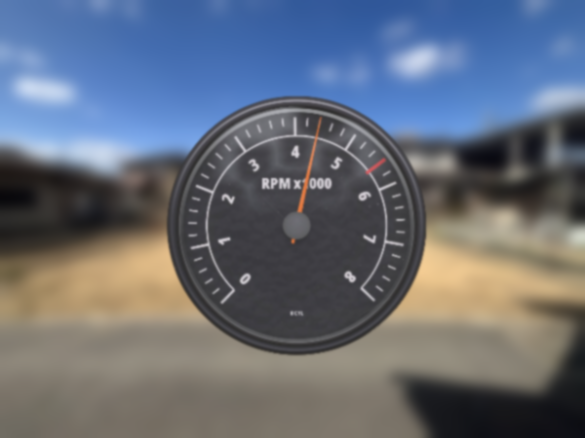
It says 4400 rpm
